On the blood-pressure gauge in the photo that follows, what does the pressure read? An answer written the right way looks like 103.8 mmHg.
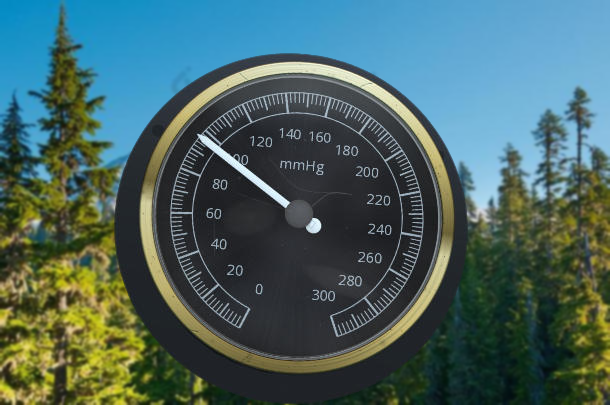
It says 96 mmHg
